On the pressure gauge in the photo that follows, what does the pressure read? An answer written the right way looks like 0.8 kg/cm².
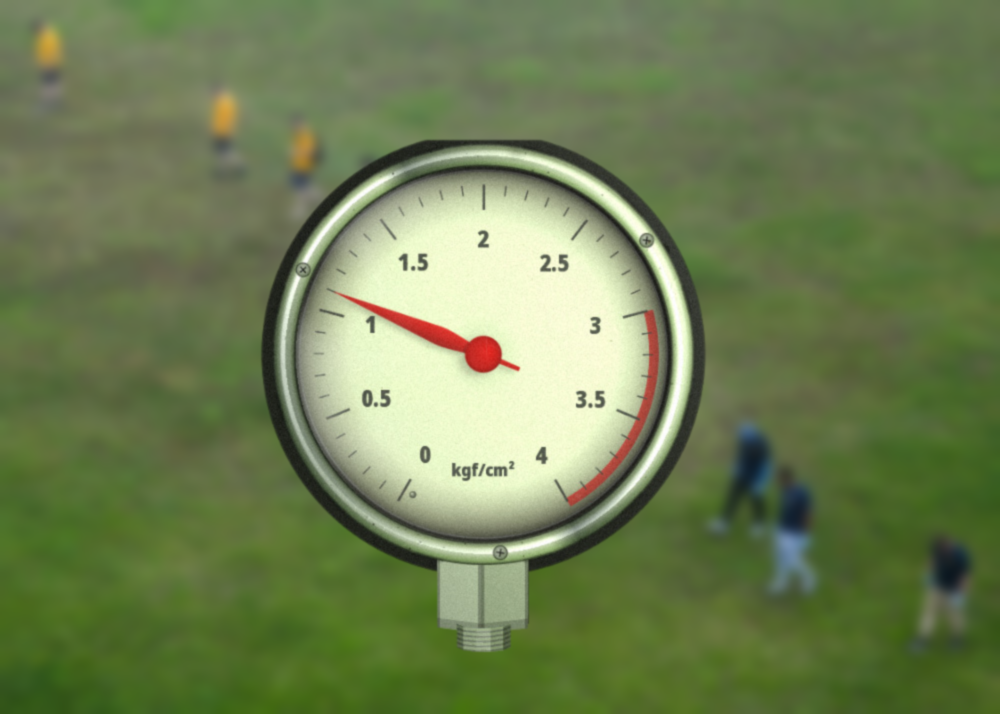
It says 1.1 kg/cm²
